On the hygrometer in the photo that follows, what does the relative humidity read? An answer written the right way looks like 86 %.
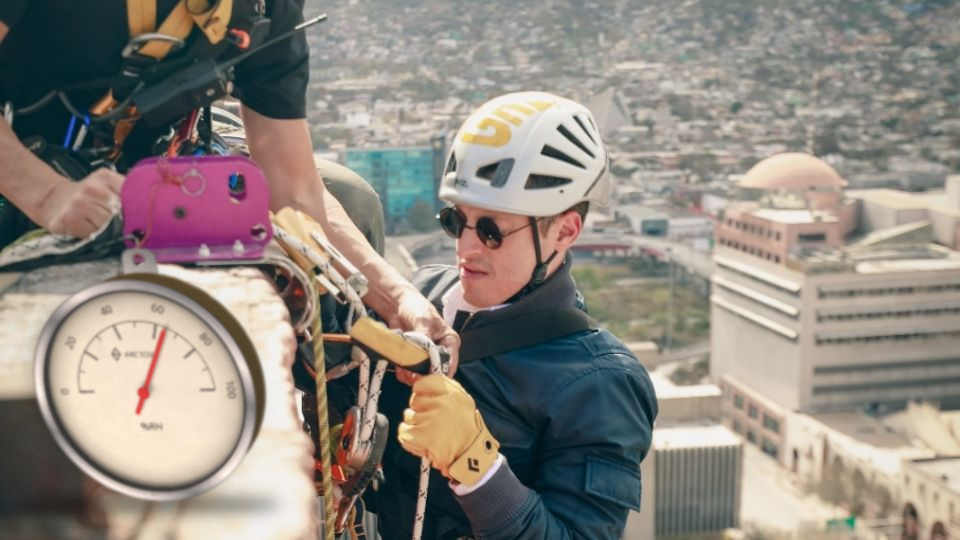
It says 65 %
